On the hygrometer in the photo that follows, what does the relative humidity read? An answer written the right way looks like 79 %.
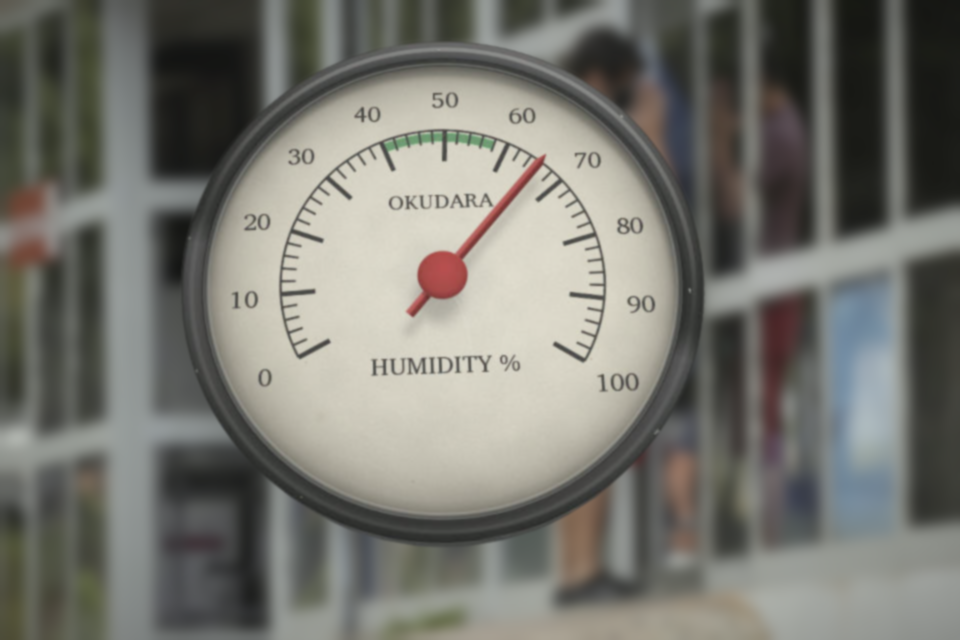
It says 66 %
